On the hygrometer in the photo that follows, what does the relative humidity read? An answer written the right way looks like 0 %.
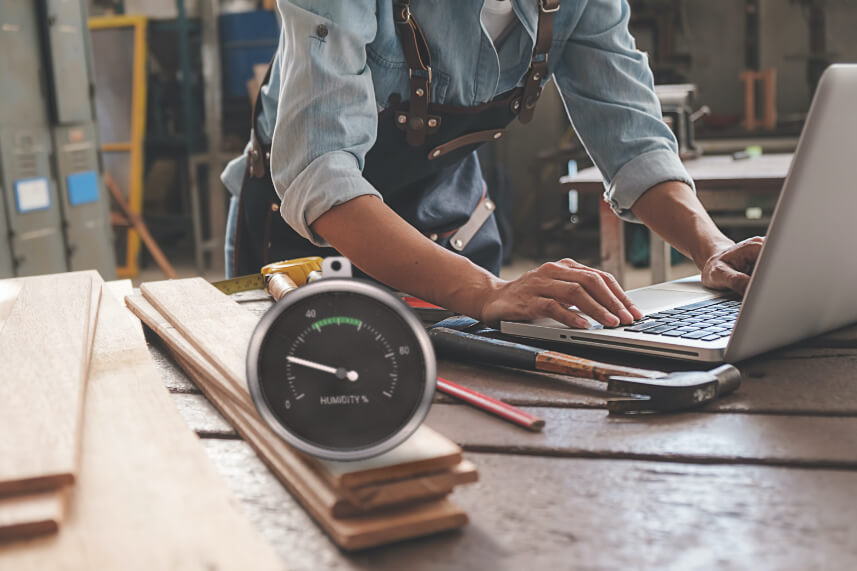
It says 20 %
